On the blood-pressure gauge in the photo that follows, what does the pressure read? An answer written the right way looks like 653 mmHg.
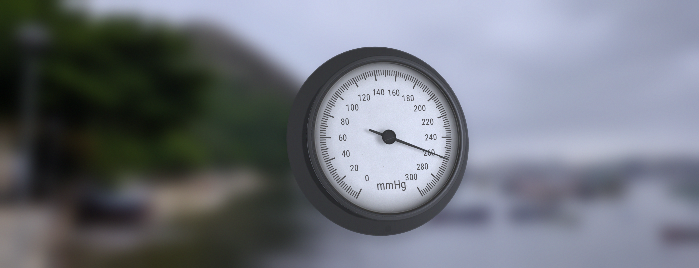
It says 260 mmHg
